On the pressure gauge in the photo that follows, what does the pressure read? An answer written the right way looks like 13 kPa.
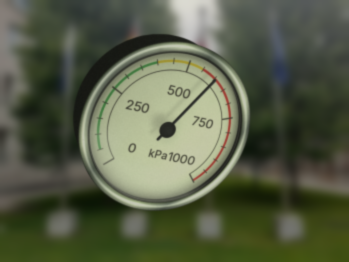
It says 600 kPa
